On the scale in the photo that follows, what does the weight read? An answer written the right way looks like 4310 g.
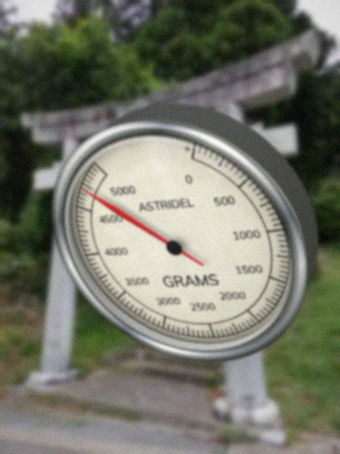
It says 4750 g
